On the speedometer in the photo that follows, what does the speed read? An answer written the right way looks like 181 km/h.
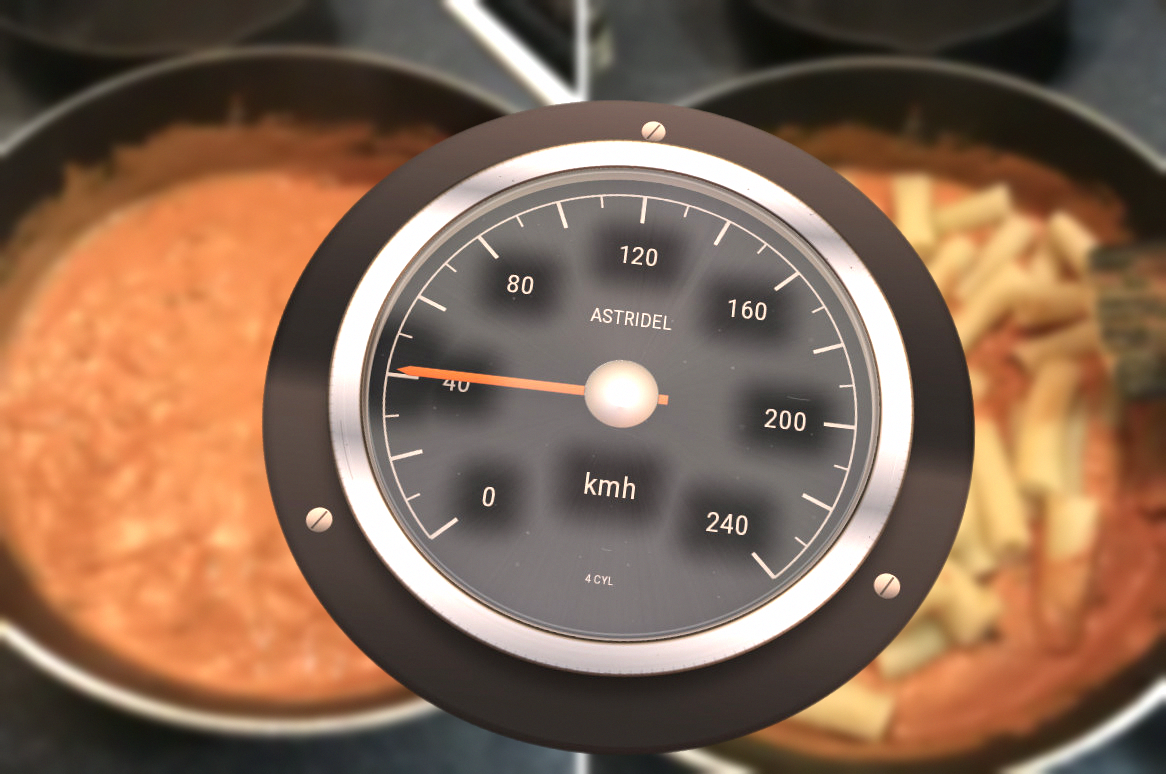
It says 40 km/h
